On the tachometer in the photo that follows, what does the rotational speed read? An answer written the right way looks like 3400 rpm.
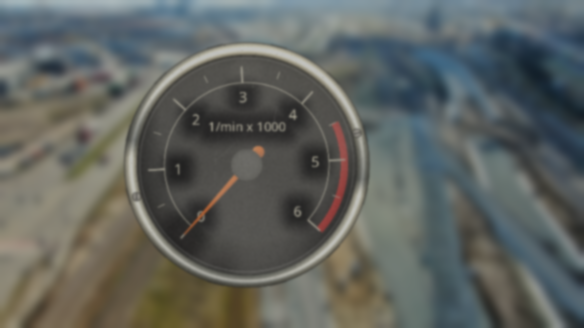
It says 0 rpm
